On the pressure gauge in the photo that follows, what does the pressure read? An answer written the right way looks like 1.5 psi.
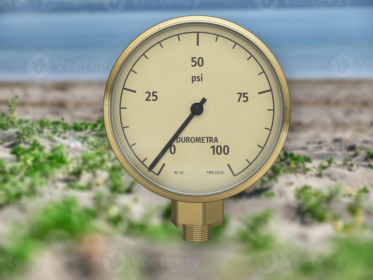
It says 2.5 psi
